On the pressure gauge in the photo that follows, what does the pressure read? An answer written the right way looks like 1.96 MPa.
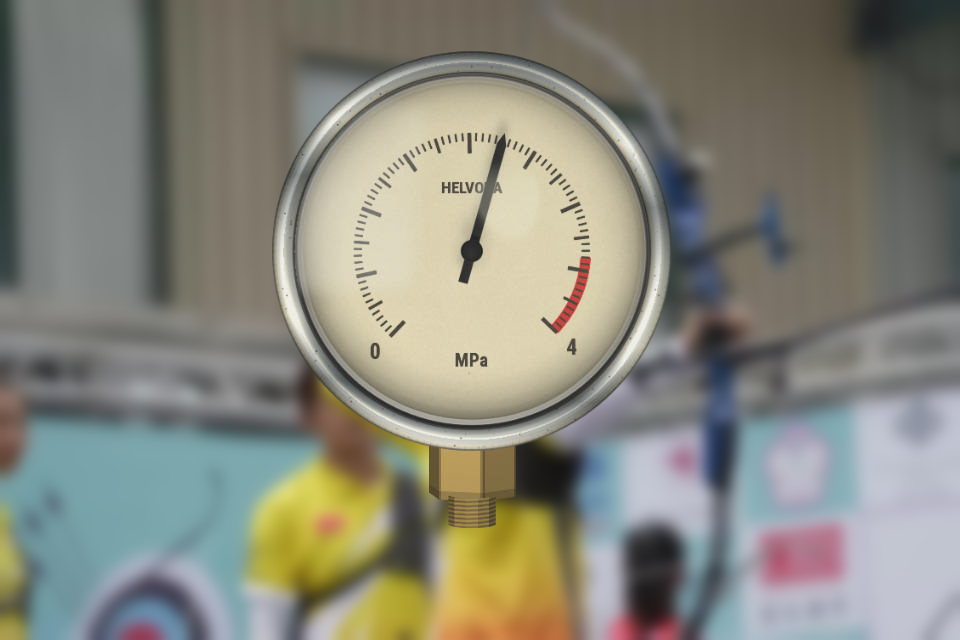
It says 2.25 MPa
